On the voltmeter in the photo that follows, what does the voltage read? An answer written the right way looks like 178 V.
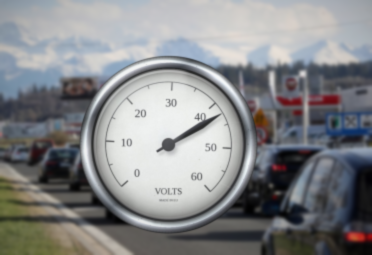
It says 42.5 V
